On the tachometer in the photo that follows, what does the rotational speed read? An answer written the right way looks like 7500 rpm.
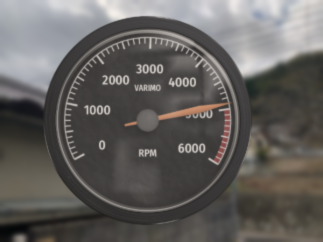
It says 4900 rpm
